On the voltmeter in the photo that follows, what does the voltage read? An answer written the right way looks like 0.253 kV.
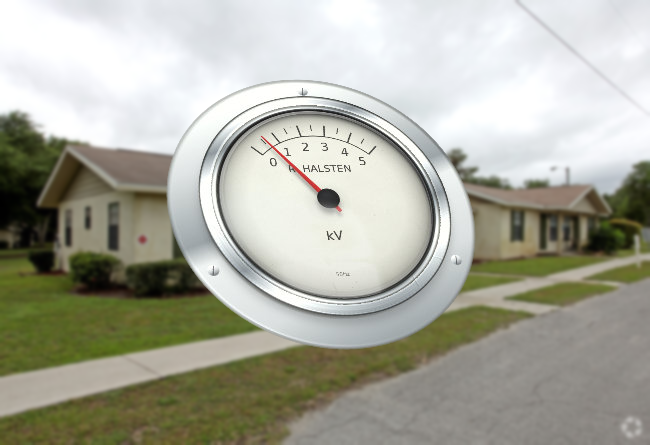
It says 0.5 kV
